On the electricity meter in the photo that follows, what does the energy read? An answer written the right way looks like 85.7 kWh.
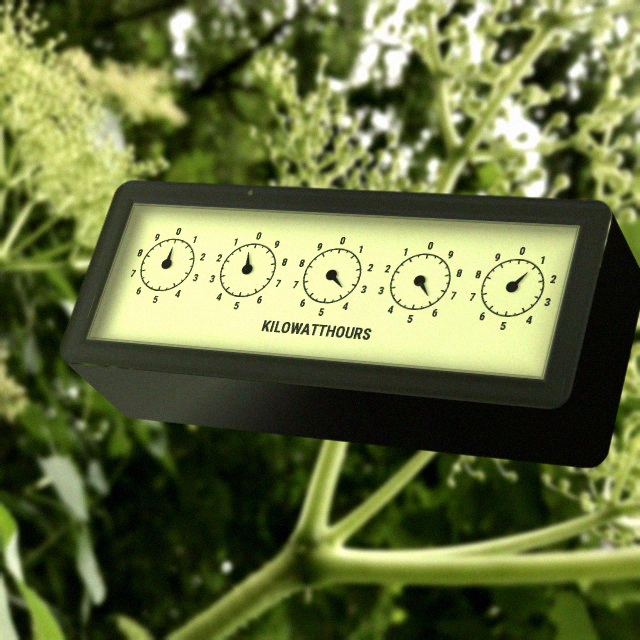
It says 361 kWh
